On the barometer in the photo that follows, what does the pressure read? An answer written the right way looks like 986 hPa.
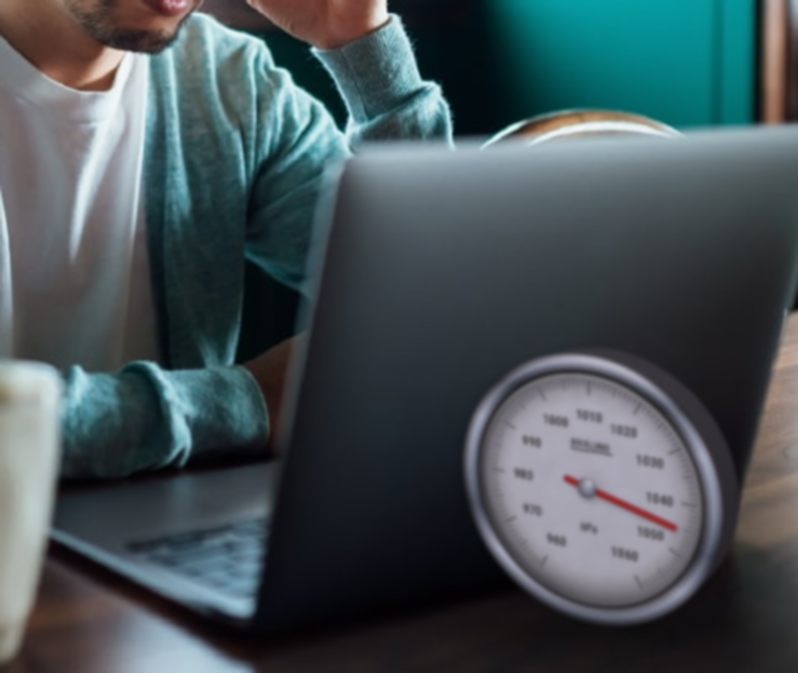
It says 1045 hPa
